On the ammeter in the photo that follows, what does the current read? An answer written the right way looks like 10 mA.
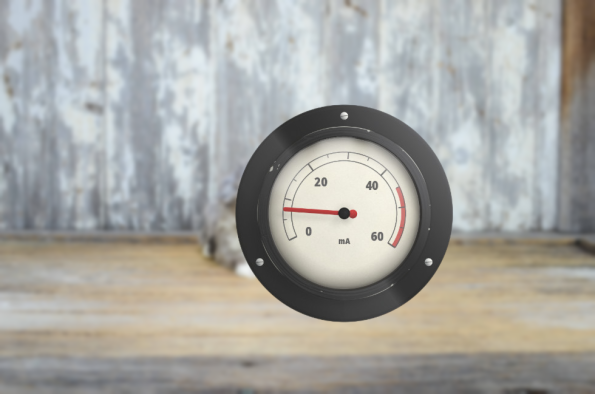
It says 7.5 mA
